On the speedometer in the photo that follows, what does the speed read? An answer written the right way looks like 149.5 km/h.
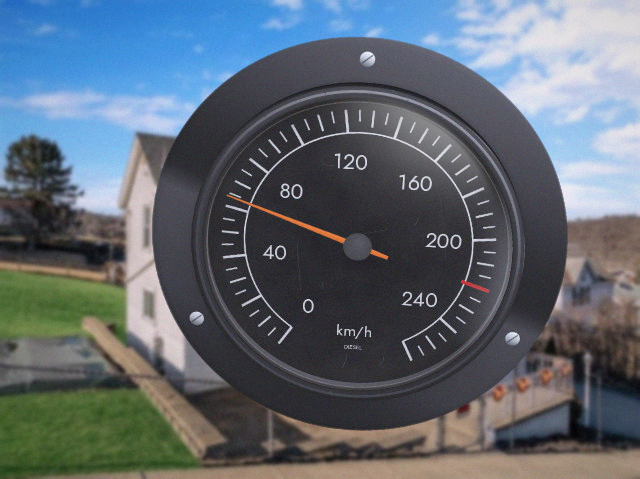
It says 65 km/h
